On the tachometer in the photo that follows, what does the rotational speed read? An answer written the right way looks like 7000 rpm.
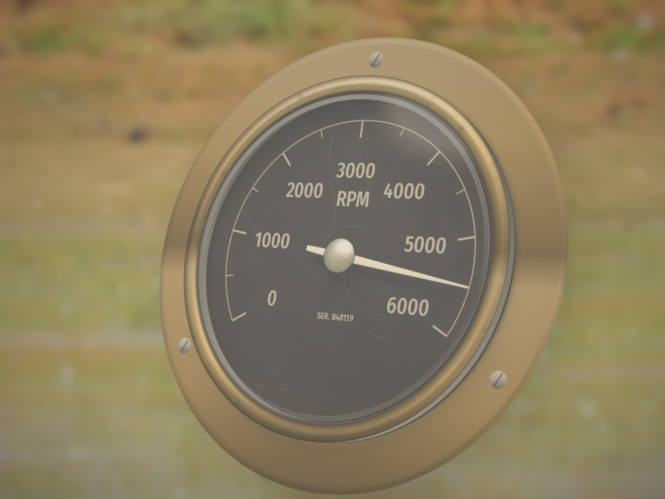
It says 5500 rpm
